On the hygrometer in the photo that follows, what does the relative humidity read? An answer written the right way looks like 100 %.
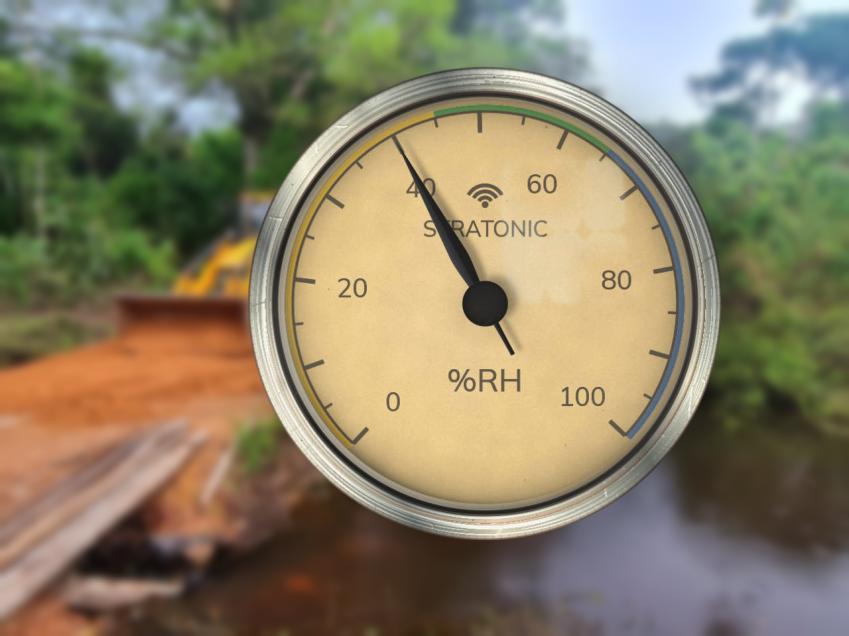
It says 40 %
